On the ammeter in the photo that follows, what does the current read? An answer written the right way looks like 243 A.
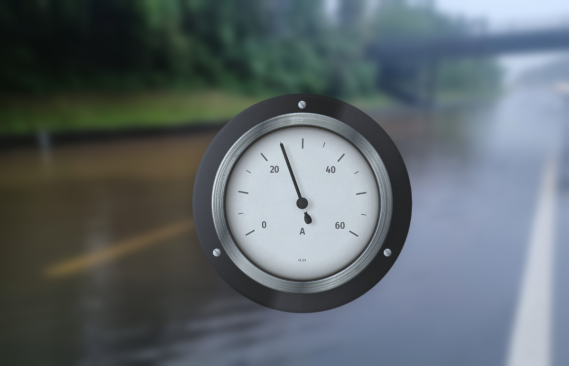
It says 25 A
